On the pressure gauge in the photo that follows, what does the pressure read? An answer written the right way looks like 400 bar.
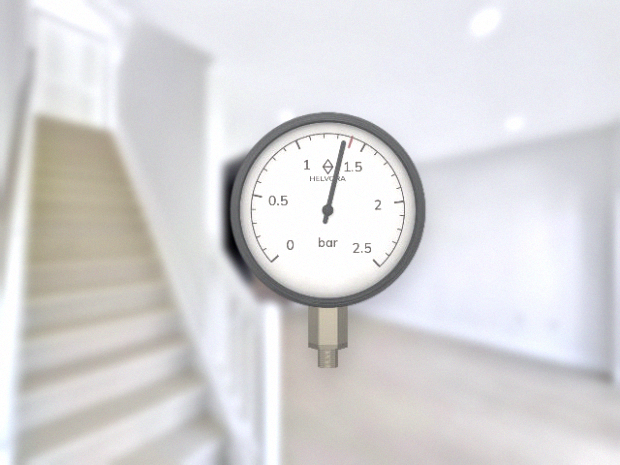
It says 1.35 bar
